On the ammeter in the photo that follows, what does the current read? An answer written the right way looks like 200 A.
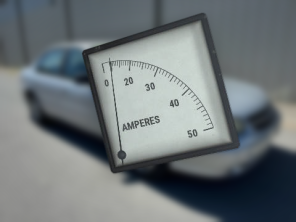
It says 10 A
